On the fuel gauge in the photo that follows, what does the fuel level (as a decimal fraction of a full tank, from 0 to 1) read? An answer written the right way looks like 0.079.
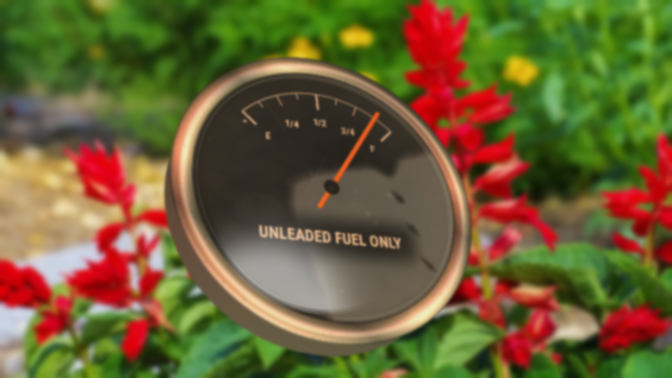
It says 0.875
